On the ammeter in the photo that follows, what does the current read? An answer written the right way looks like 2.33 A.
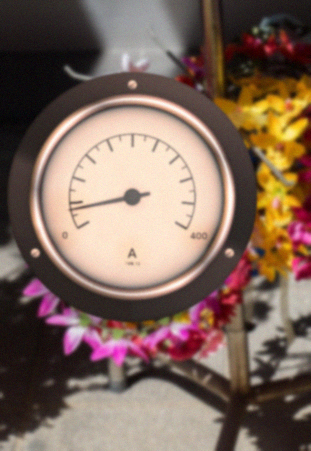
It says 30 A
